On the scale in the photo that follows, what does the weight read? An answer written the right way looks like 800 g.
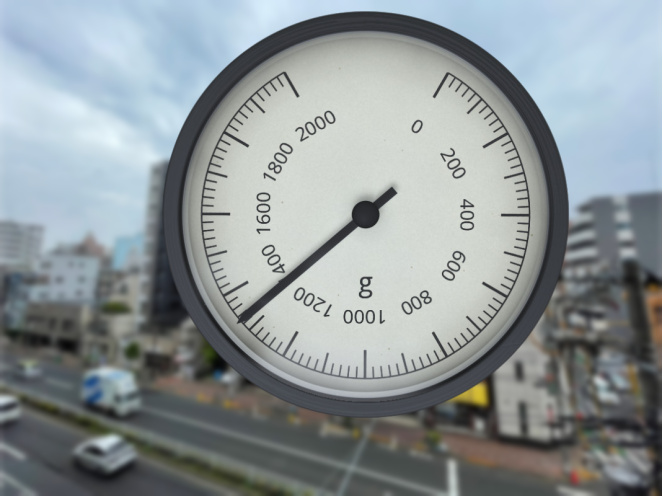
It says 1330 g
